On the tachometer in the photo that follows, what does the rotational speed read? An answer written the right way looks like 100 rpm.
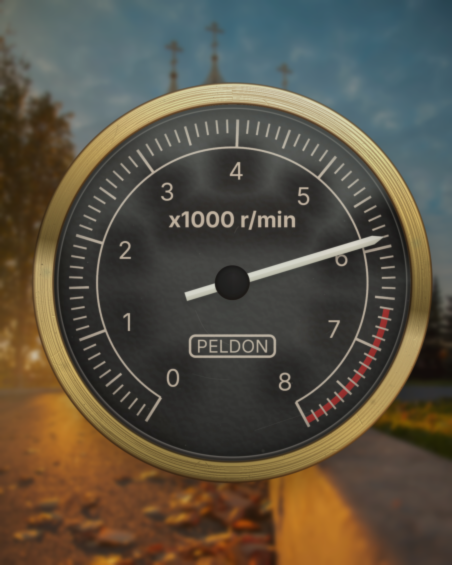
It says 5900 rpm
